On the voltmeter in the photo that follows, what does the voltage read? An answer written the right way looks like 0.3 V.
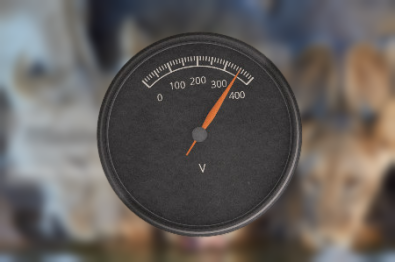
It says 350 V
